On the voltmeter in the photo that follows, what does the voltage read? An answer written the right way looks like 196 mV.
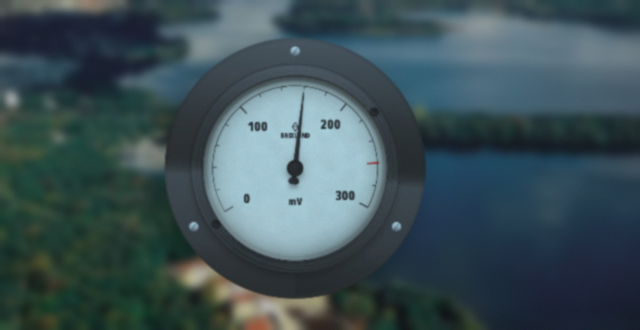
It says 160 mV
